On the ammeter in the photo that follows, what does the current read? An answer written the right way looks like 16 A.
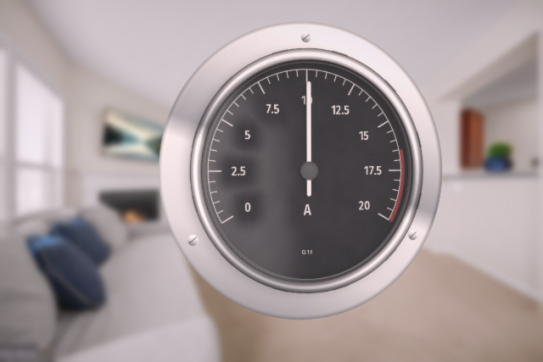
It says 10 A
